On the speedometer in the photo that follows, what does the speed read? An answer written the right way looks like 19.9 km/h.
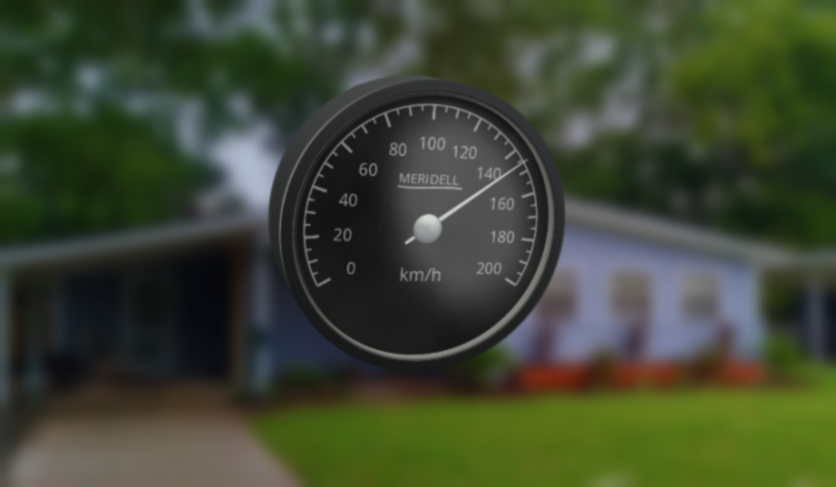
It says 145 km/h
